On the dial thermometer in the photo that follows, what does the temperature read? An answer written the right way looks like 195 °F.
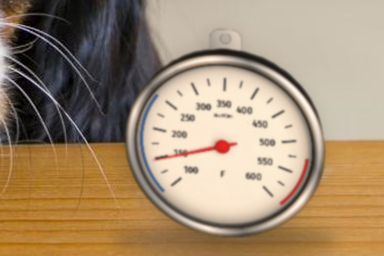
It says 150 °F
